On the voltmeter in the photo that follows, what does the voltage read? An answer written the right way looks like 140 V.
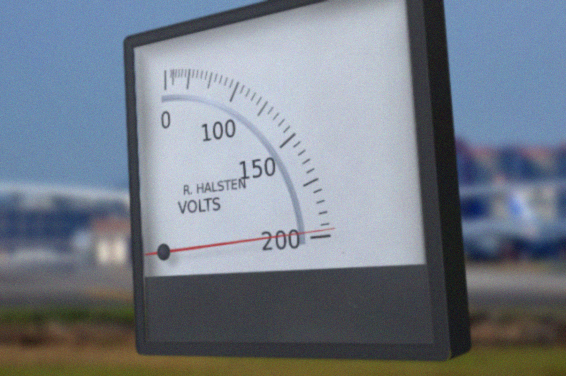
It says 197.5 V
